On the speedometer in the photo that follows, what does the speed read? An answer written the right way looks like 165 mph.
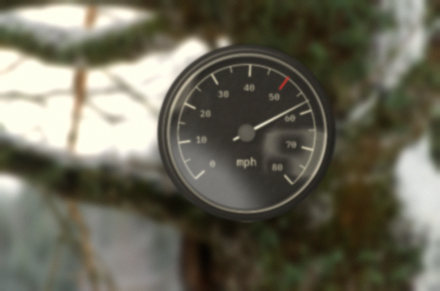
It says 57.5 mph
